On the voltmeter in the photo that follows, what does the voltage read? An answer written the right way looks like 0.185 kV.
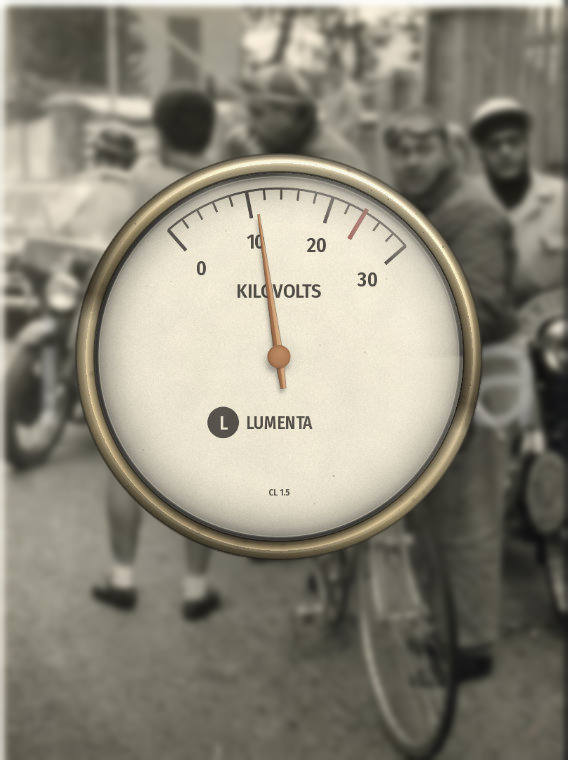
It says 11 kV
